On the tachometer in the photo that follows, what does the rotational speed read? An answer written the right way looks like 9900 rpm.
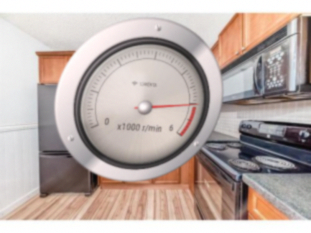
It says 5000 rpm
